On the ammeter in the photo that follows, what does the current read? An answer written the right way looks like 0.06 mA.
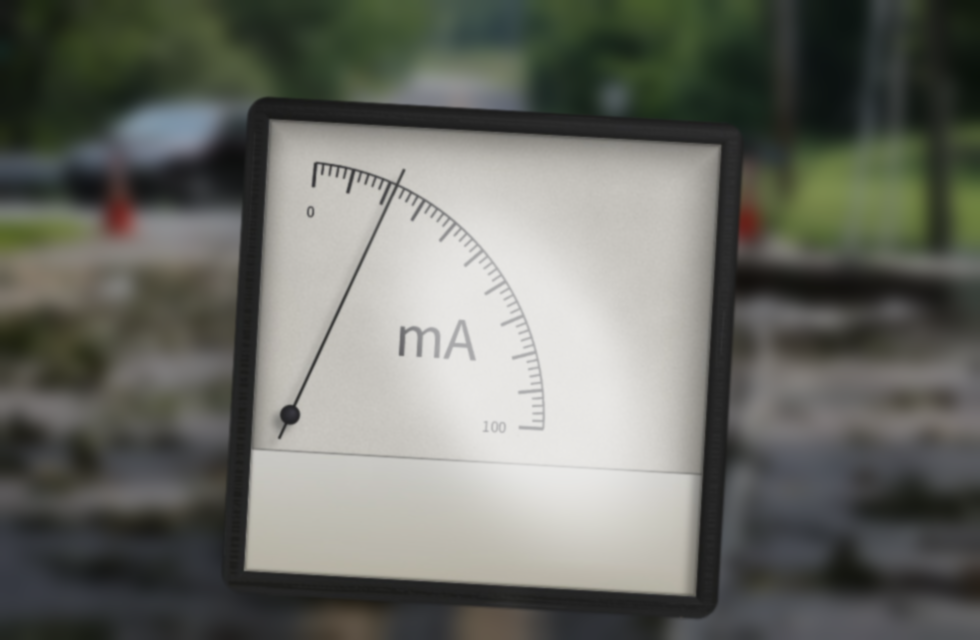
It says 22 mA
